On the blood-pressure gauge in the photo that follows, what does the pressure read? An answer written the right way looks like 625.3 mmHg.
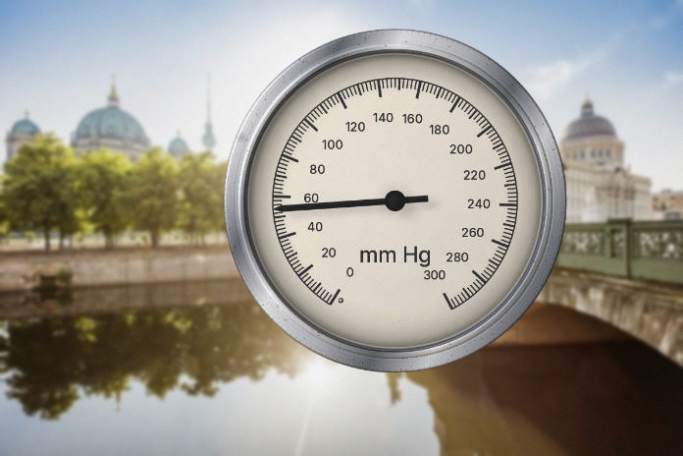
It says 54 mmHg
